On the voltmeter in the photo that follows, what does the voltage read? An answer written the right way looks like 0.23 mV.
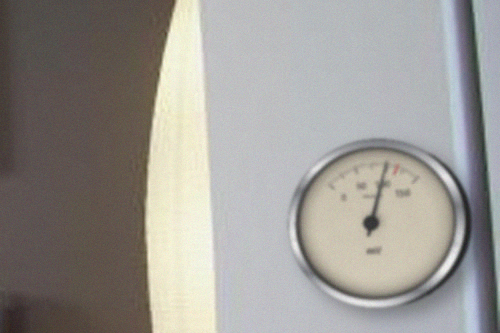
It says 100 mV
